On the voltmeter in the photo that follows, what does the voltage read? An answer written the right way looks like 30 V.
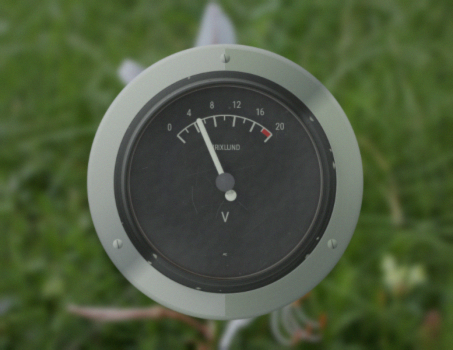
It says 5 V
